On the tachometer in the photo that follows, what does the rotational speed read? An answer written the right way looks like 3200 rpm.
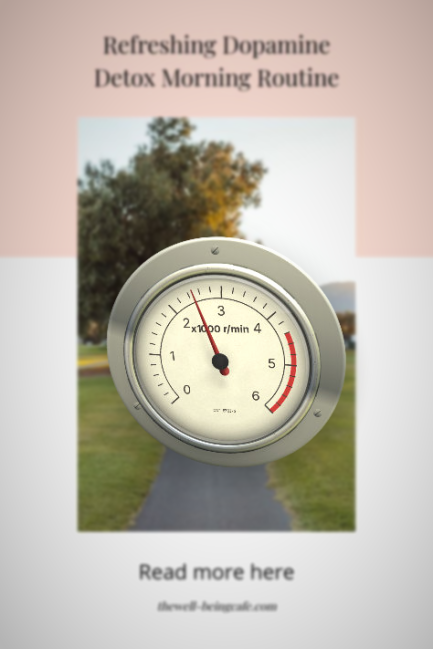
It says 2500 rpm
